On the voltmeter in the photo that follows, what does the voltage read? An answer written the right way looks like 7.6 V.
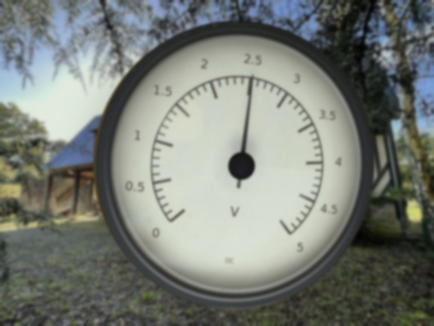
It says 2.5 V
